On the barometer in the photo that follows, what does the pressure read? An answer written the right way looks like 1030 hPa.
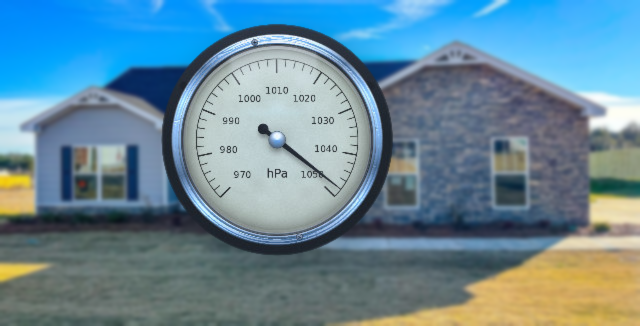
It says 1048 hPa
